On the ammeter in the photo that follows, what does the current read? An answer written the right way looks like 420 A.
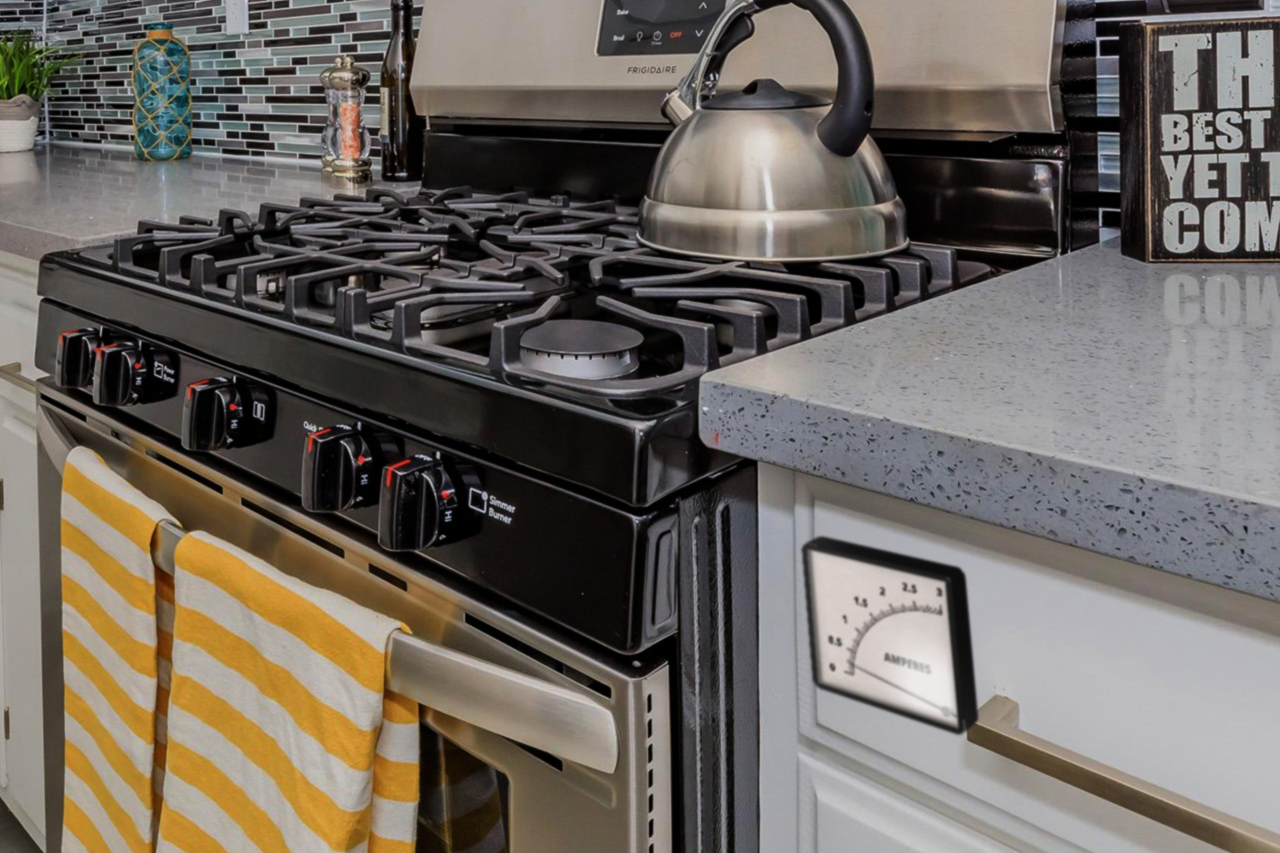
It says 0.25 A
